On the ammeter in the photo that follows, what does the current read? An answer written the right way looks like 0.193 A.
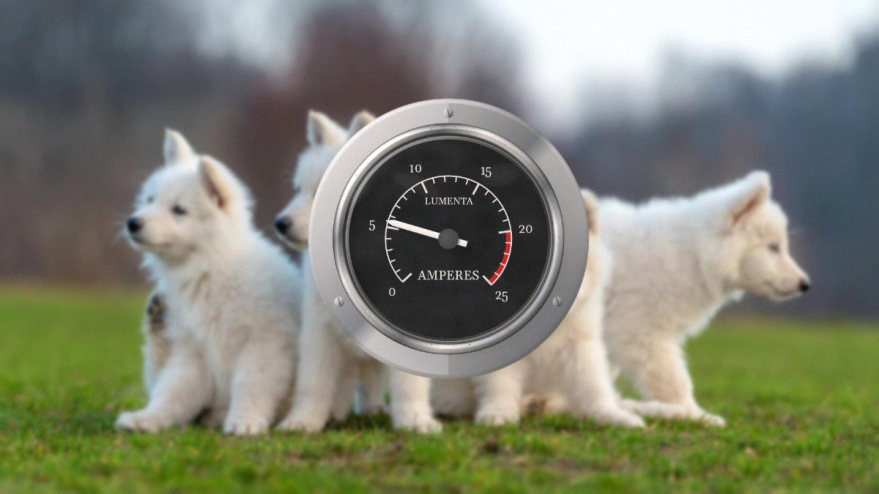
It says 5.5 A
